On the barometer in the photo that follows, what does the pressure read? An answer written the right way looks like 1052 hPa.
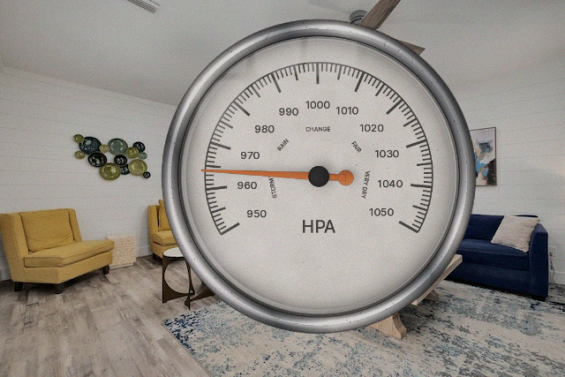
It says 964 hPa
